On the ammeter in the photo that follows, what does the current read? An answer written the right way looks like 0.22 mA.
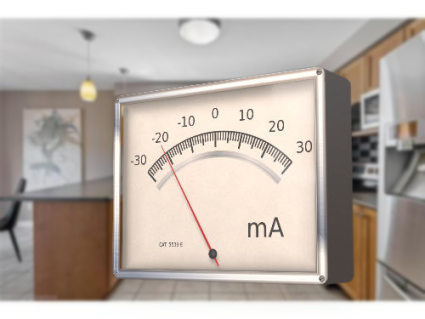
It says -20 mA
